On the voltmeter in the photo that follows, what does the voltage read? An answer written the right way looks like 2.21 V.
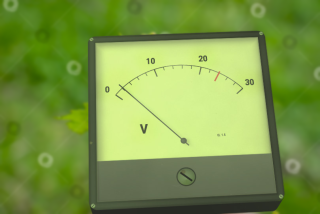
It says 2 V
